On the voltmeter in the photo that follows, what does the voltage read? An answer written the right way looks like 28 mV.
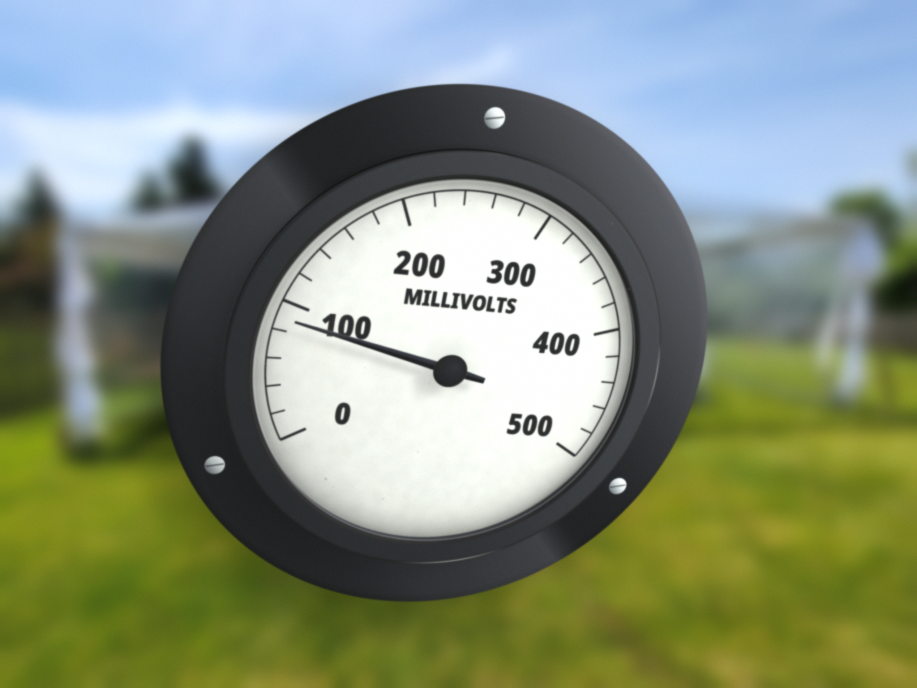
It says 90 mV
